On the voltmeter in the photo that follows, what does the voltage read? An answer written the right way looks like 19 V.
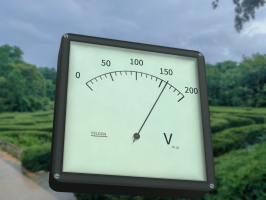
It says 160 V
